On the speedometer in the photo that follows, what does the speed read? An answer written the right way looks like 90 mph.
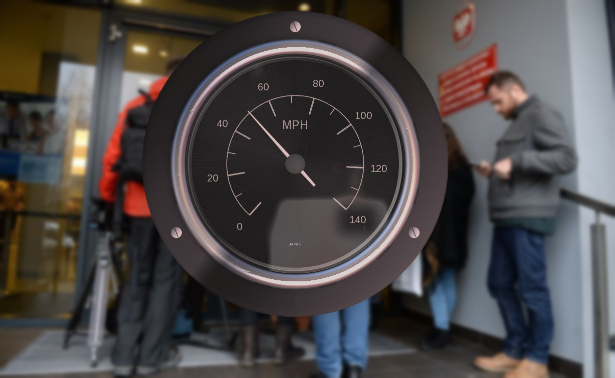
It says 50 mph
